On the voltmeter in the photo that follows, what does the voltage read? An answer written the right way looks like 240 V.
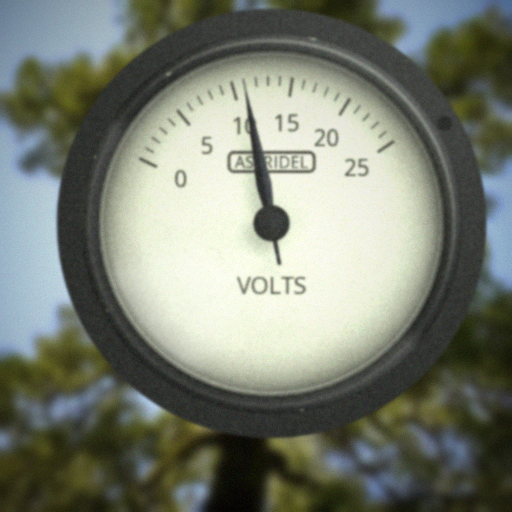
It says 11 V
